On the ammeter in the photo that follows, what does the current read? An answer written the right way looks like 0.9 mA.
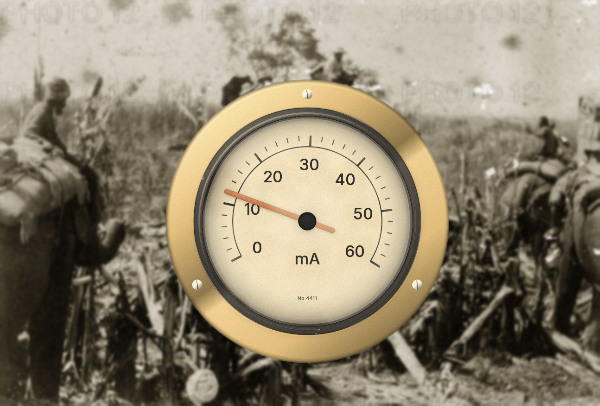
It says 12 mA
